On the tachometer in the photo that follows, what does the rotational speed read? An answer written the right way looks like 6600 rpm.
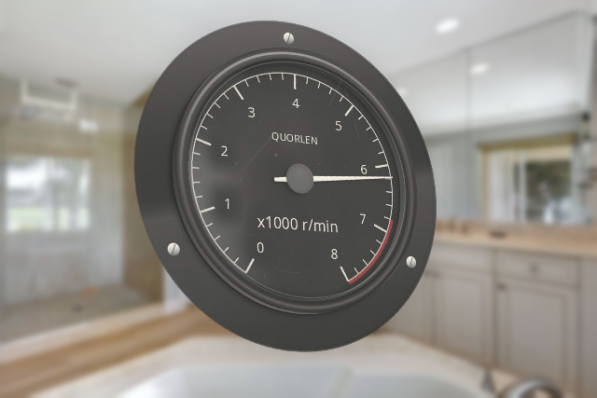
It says 6200 rpm
